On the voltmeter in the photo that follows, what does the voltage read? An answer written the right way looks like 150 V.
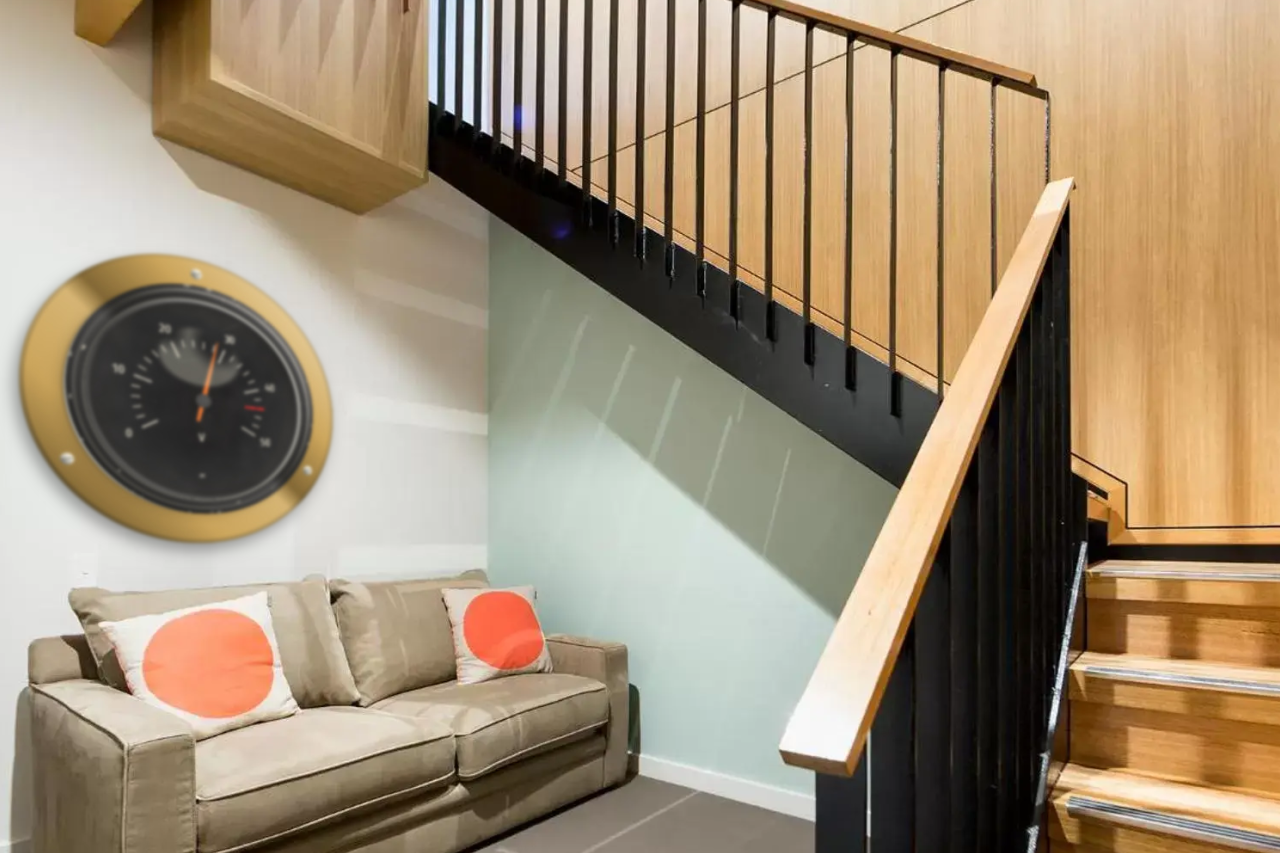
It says 28 V
